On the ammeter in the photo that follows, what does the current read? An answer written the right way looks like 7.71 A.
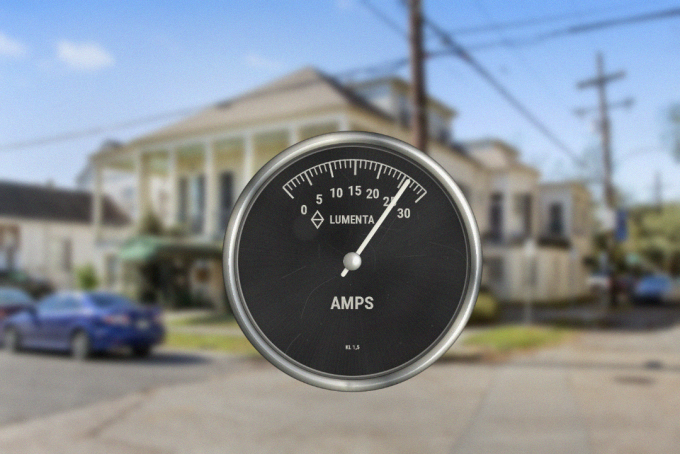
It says 26 A
